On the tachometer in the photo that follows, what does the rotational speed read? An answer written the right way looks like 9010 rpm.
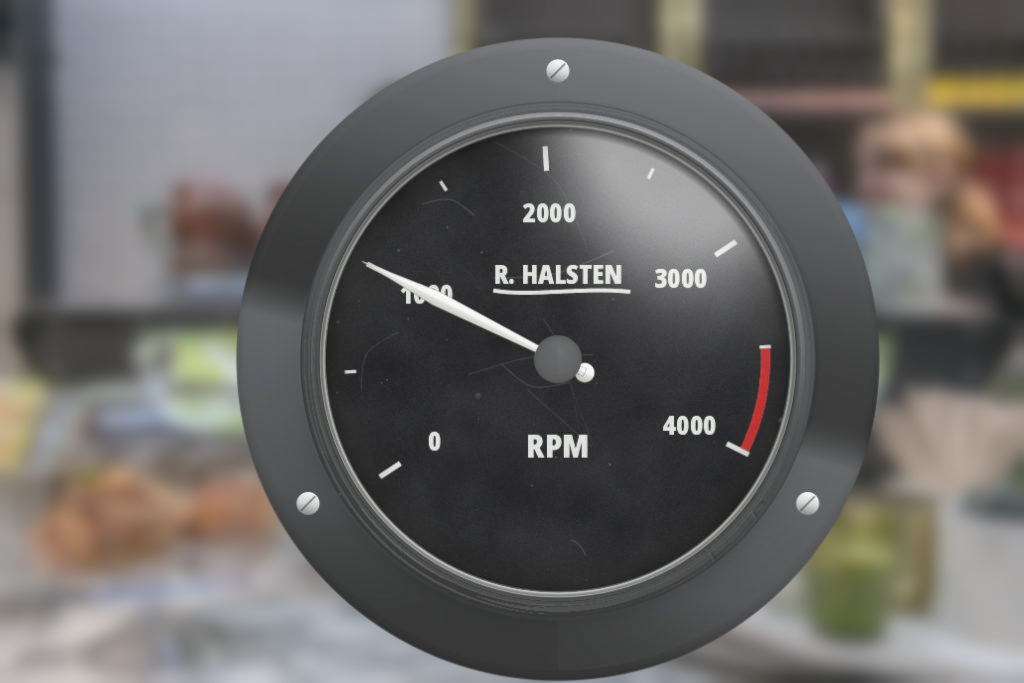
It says 1000 rpm
